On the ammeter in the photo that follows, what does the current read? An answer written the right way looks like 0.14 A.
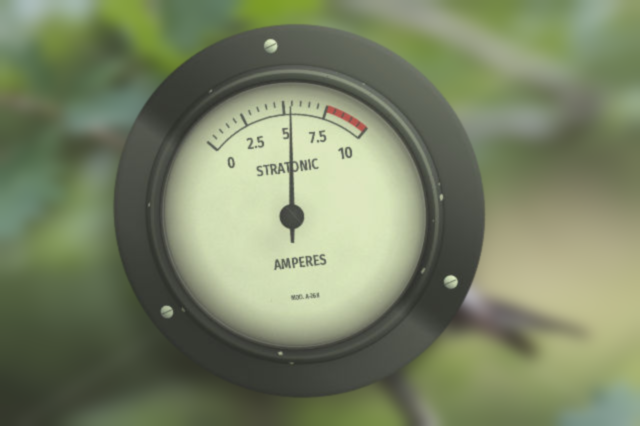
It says 5.5 A
